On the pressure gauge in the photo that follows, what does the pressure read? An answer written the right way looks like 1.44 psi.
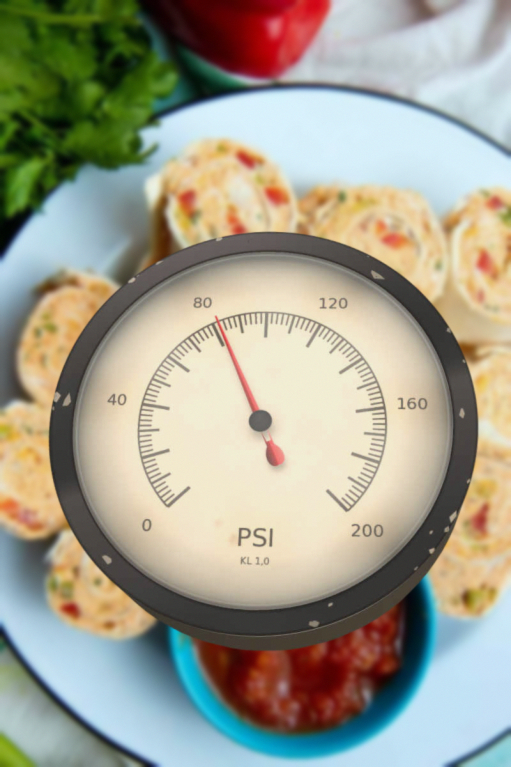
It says 82 psi
